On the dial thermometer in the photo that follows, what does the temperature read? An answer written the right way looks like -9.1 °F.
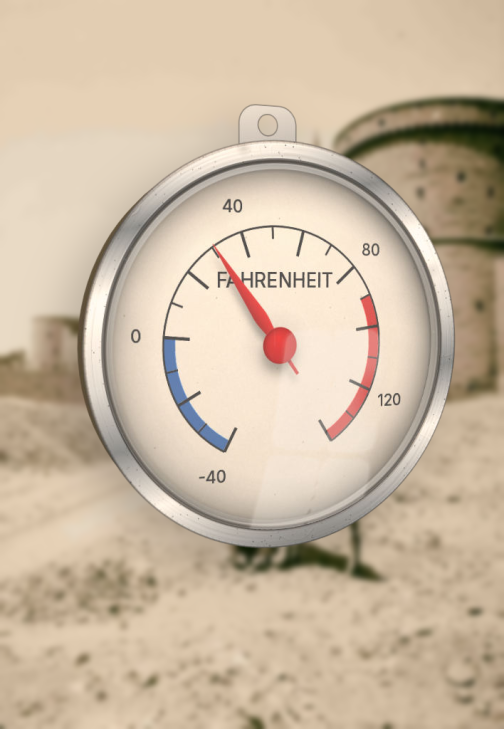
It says 30 °F
